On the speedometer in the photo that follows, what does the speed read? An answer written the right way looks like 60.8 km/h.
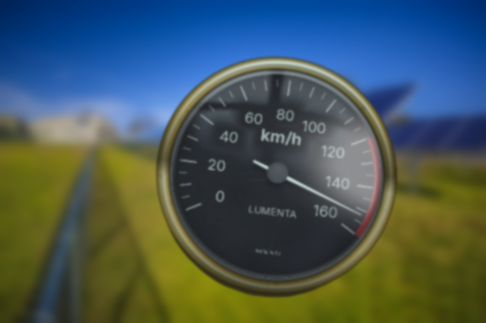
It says 152.5 km/h
